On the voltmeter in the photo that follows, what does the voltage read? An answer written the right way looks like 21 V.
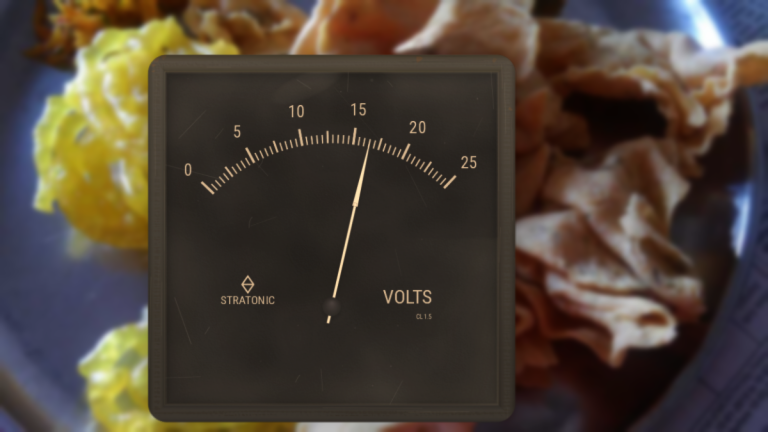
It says 16.5 V
